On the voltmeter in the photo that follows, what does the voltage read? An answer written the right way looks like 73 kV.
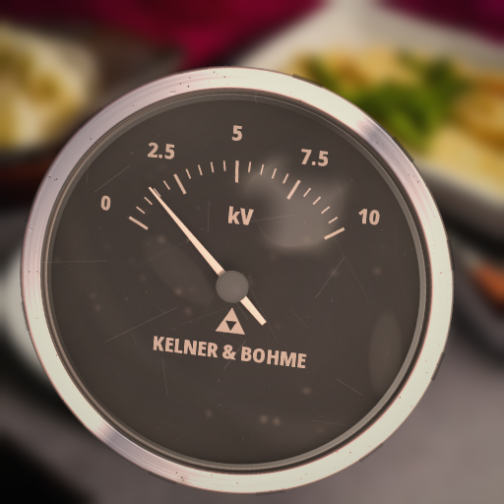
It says 1.5 kV
